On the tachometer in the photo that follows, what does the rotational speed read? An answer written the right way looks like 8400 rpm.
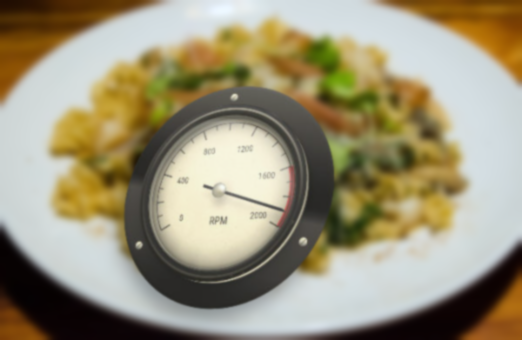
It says 1900 rpm
